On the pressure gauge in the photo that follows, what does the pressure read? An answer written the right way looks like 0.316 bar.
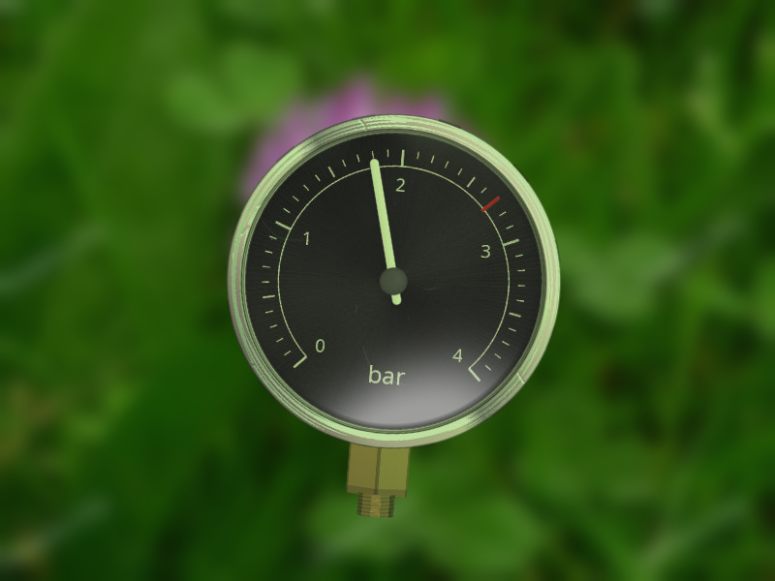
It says 1.8 bar
